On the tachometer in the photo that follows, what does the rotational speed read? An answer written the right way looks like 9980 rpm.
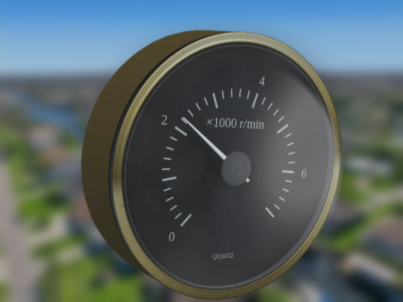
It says 2200 rpm
